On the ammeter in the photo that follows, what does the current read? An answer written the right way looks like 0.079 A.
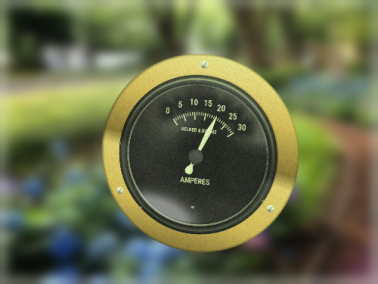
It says 20 A
